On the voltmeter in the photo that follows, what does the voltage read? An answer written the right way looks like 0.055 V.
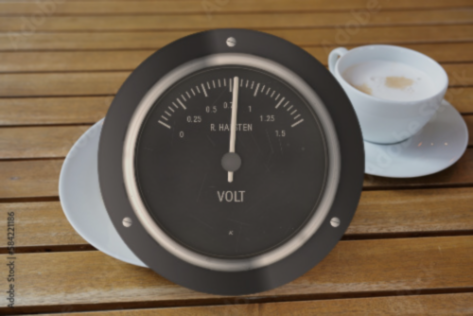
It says 0.8 V
